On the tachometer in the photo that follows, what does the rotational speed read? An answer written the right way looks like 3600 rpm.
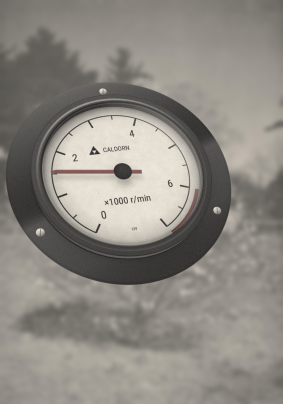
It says 1500 rpm
